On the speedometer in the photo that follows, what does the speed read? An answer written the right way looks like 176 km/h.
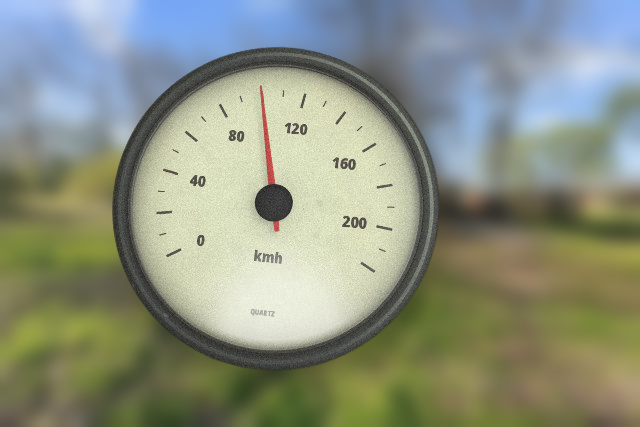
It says 100 km/h
